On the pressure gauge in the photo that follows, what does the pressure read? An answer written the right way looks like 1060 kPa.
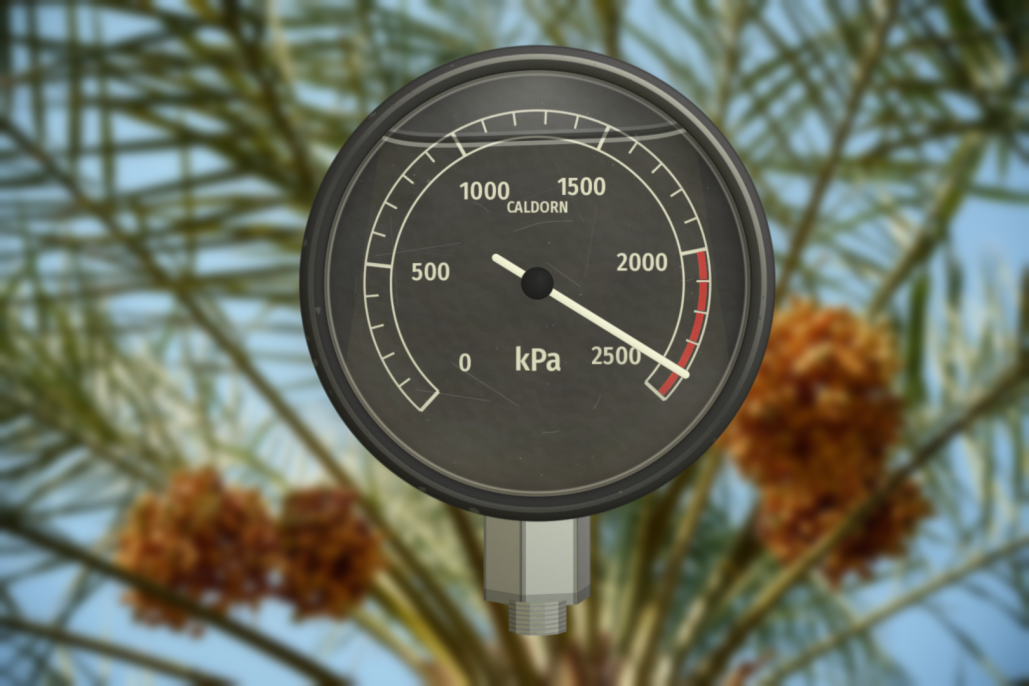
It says 2400 kPa
